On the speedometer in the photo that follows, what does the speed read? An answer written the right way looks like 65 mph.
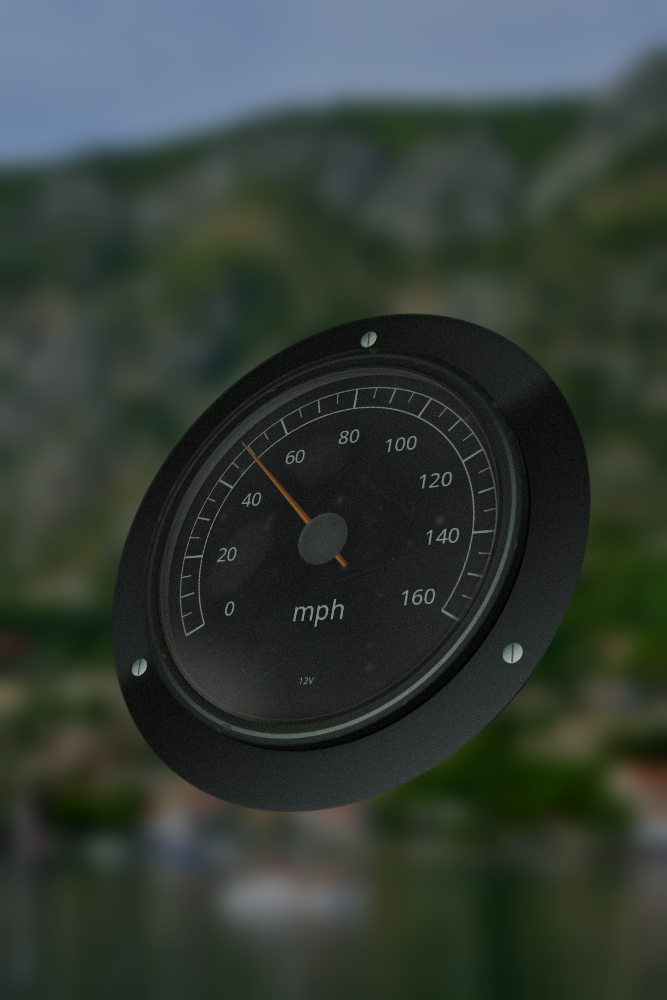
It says 50 mph
